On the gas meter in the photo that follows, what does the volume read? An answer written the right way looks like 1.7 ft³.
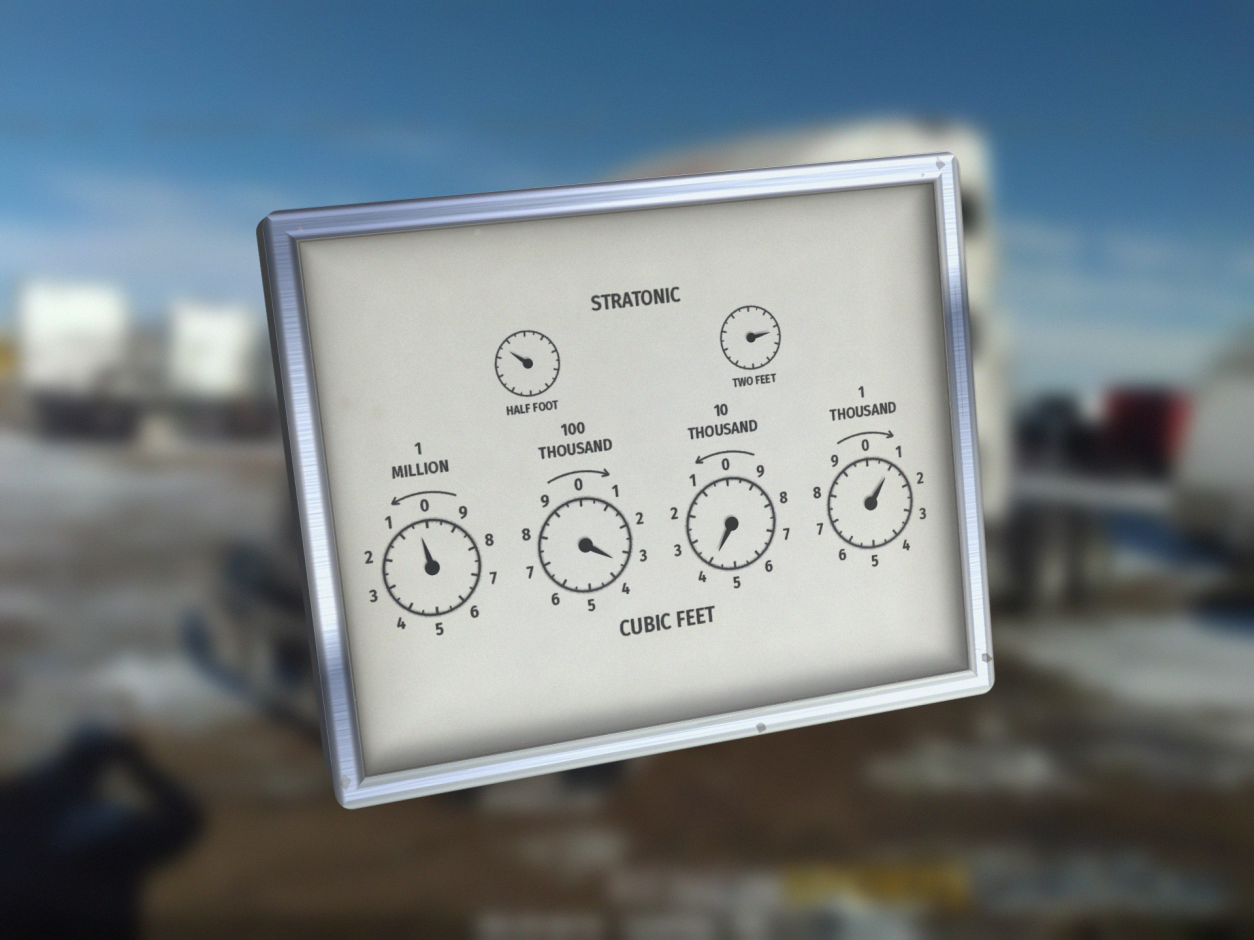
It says 34100 ft³
